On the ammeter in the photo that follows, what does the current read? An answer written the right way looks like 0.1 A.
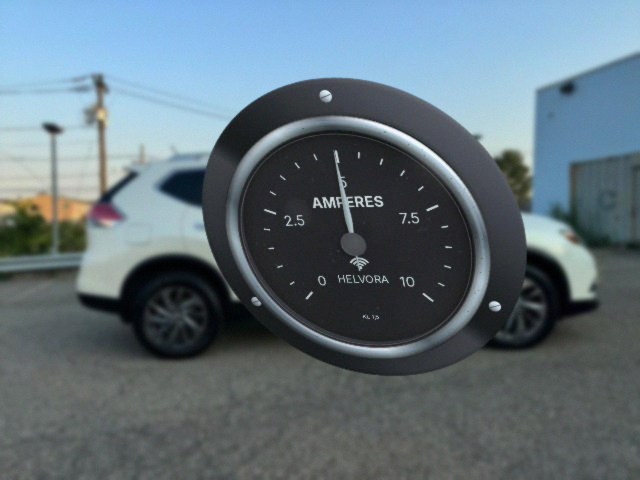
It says 5 A
